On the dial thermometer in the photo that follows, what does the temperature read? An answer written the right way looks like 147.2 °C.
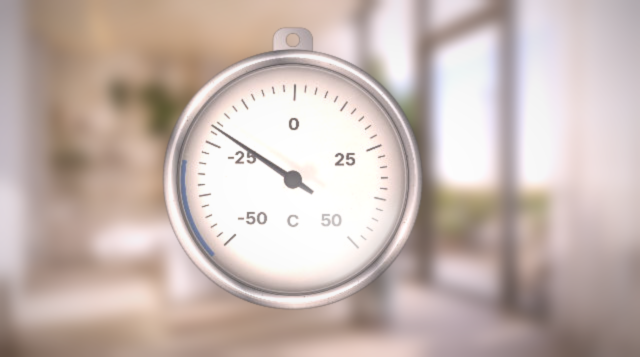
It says -21.25 °C
